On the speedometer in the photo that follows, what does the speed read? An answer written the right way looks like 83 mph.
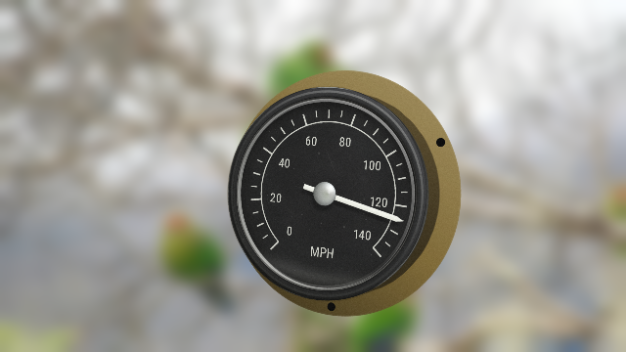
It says 125 mph
